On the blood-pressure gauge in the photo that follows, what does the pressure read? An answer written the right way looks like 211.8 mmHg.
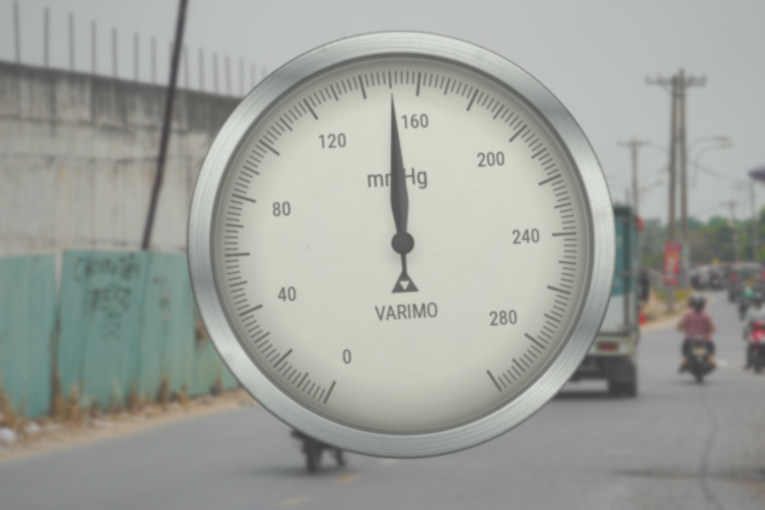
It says 150 mmHg
